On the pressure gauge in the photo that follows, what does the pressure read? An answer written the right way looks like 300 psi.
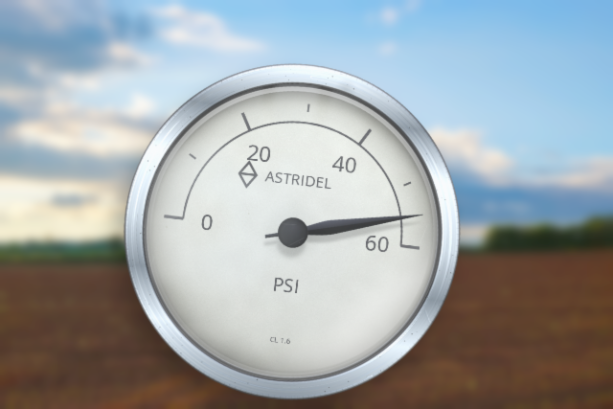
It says 55 psi
